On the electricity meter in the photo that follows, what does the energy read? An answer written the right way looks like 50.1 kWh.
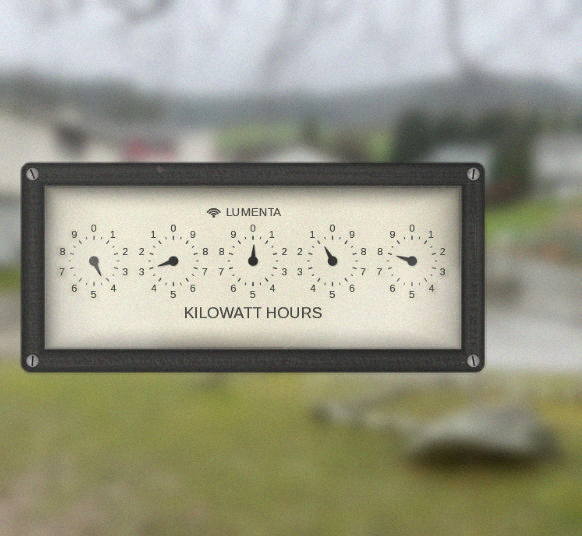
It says 43008 kWh
